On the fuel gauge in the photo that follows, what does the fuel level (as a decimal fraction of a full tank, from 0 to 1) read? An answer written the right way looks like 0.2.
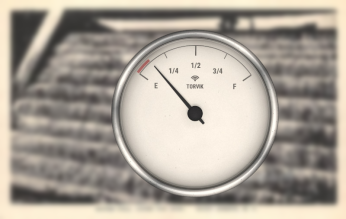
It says 0.125
